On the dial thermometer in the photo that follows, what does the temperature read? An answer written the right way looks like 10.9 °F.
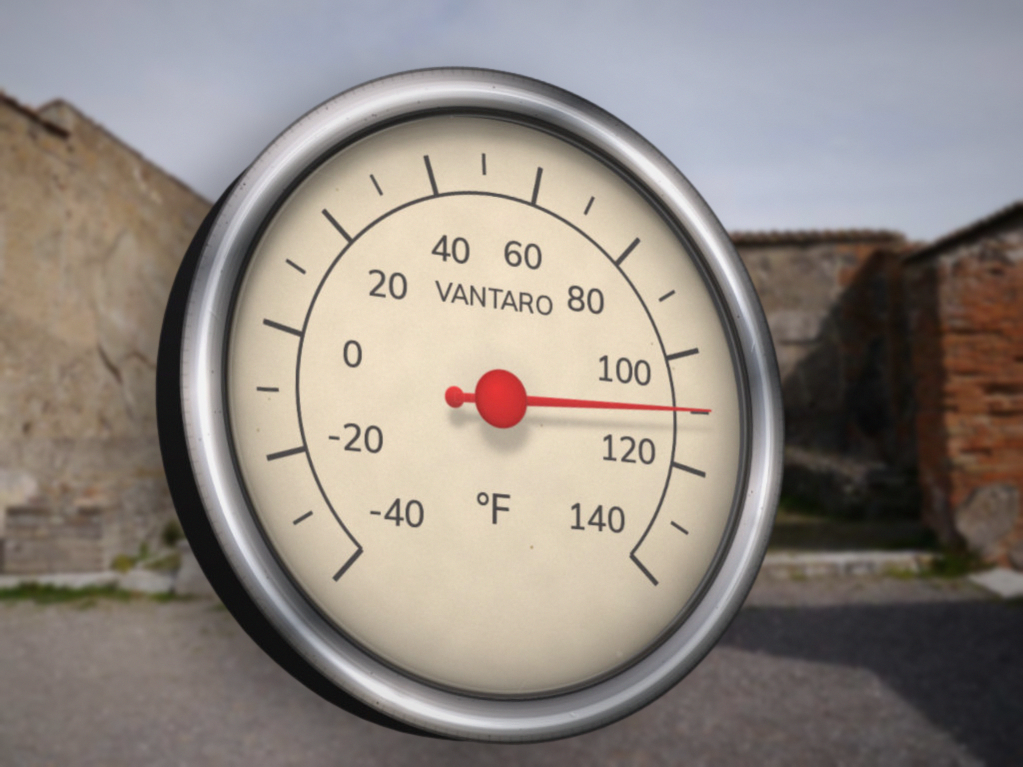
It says 110 °F
